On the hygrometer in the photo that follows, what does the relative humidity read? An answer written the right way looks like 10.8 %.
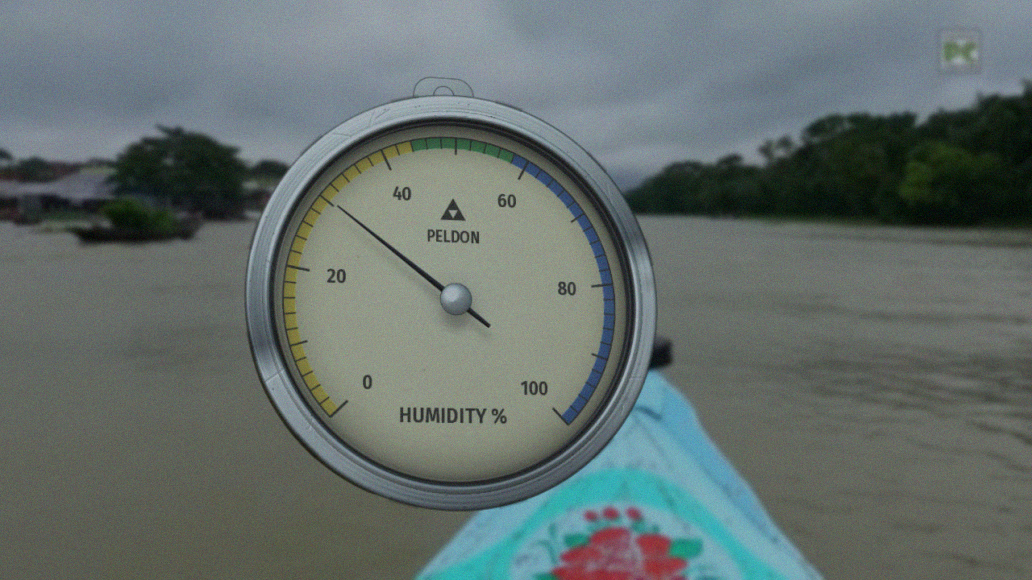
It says 30 %
